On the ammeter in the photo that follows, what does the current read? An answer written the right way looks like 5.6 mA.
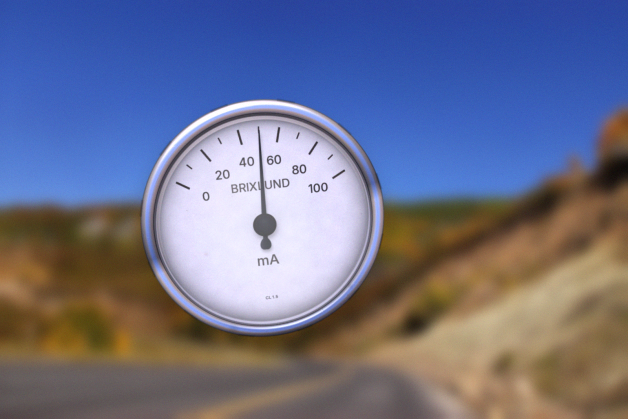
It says 50 mA
